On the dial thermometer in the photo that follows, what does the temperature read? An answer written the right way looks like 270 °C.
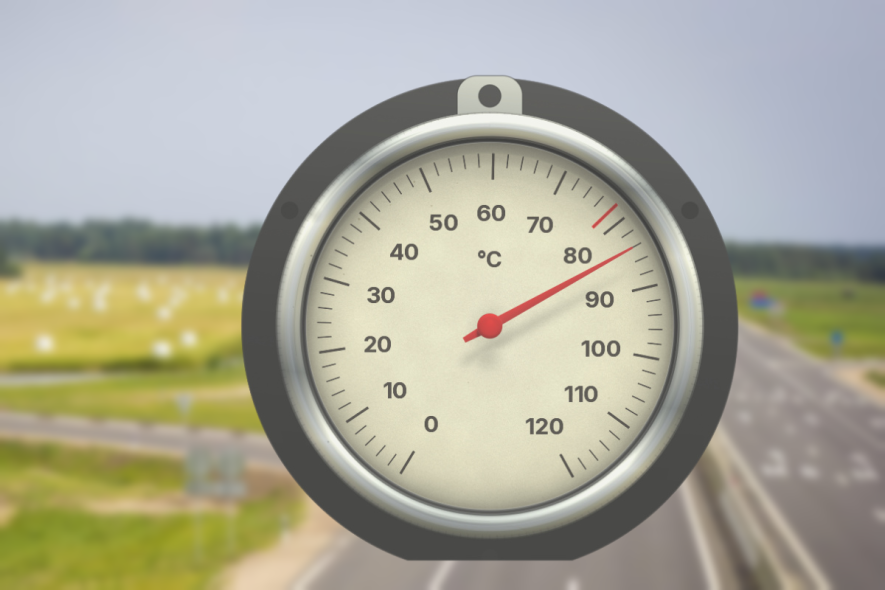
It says 84 °C
